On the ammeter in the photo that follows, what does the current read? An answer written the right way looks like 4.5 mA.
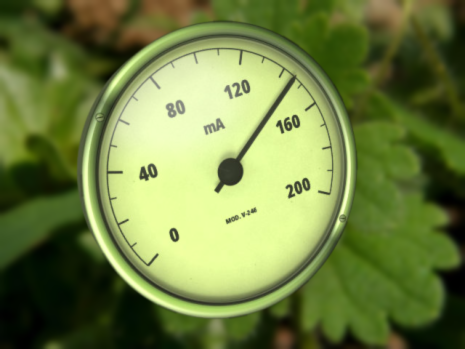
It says 145 mA
